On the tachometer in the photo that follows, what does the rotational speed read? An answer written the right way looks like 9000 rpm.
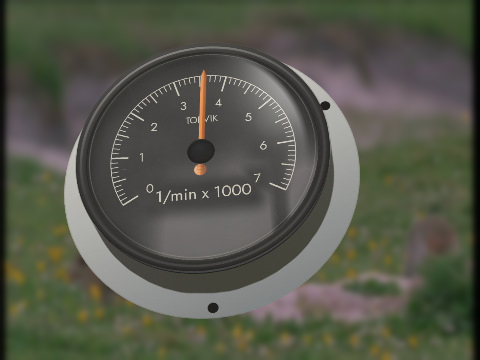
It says 3600 rpm
